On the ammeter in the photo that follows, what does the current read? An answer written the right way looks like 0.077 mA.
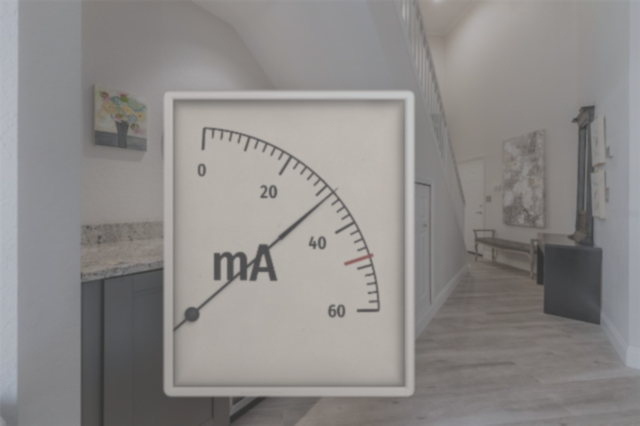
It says 32 mA
